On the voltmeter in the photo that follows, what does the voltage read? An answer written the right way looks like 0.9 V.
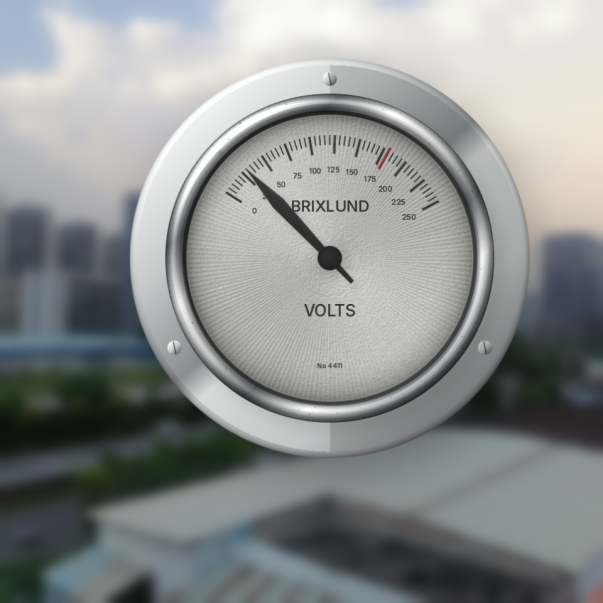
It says 30 V
